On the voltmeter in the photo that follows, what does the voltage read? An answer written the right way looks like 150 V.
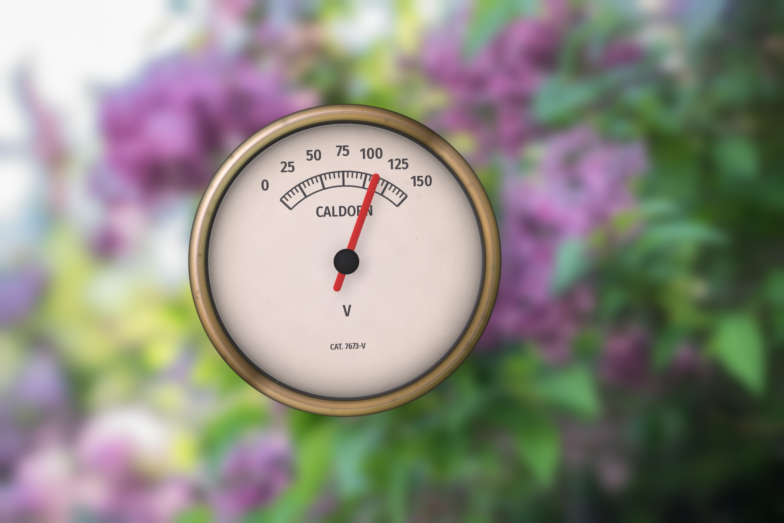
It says 110 V
